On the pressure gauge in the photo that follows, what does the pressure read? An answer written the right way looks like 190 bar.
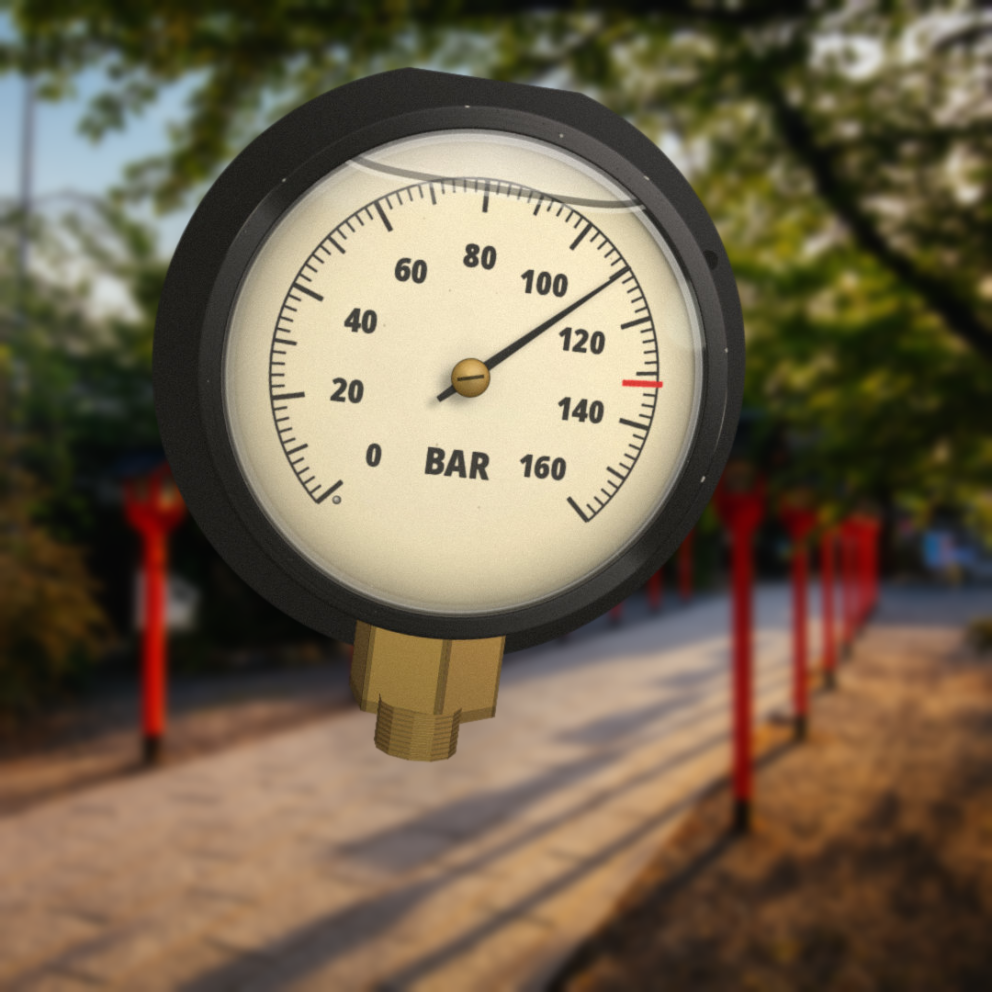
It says 110 bar
